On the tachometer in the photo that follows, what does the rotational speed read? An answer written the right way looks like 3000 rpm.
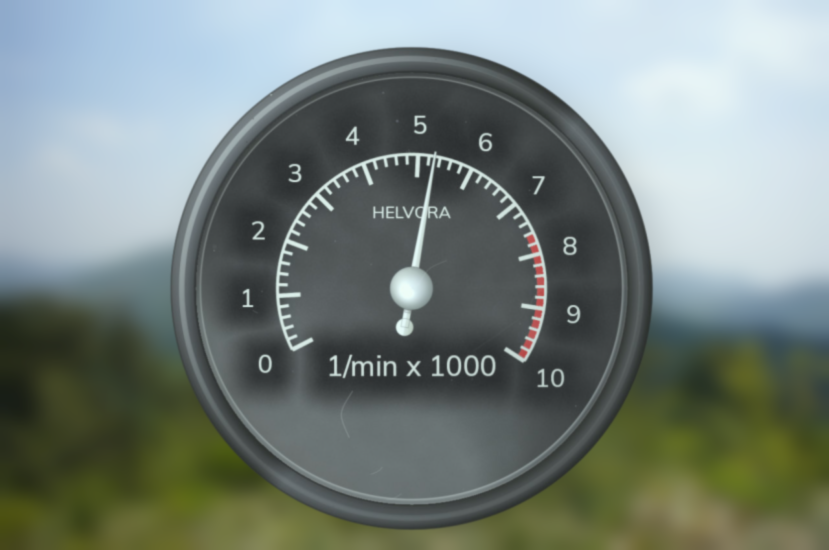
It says 5300 rpm
